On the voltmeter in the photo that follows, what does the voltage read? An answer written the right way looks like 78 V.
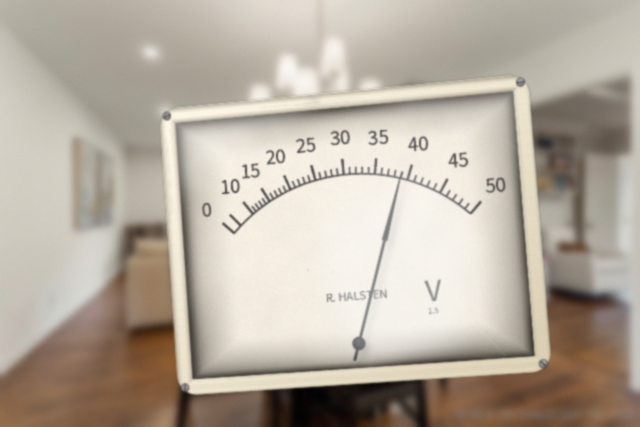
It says 39 V
